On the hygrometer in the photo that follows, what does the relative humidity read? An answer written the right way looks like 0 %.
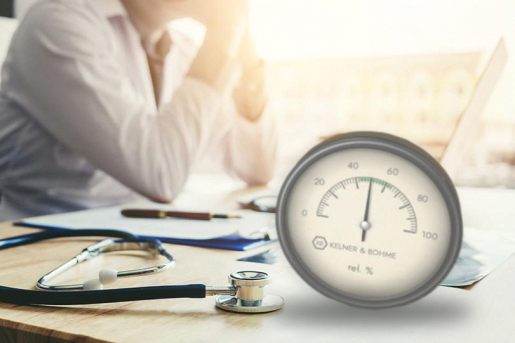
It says 50 %
